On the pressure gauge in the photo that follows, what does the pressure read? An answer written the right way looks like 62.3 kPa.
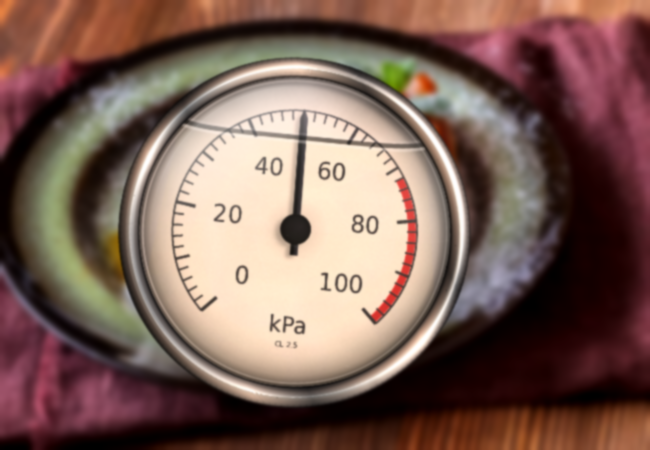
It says 50 kPa
